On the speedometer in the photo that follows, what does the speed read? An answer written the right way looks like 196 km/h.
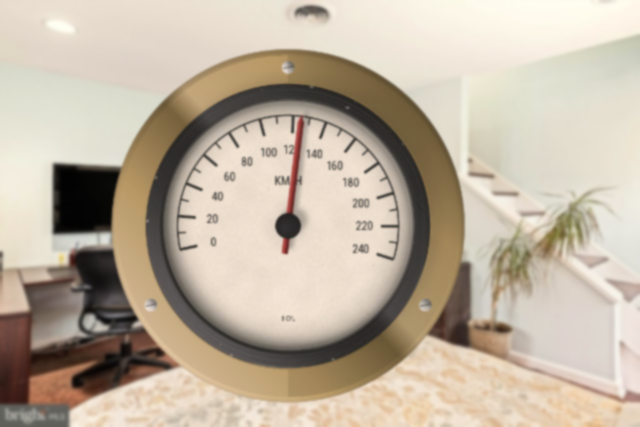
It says 125 km/h
